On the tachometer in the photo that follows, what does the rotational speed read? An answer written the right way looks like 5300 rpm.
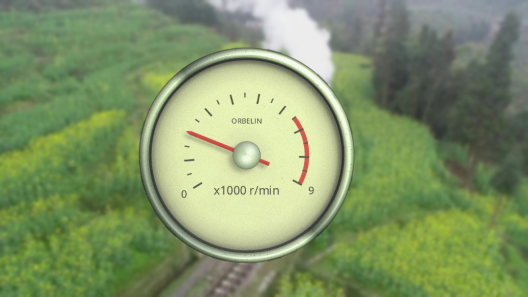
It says 2000 rpm
